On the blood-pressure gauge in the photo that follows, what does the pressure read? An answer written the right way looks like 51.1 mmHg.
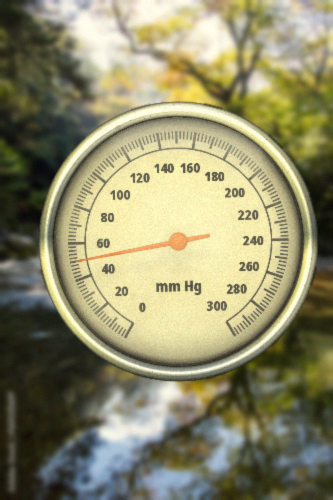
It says 50 mmHg
